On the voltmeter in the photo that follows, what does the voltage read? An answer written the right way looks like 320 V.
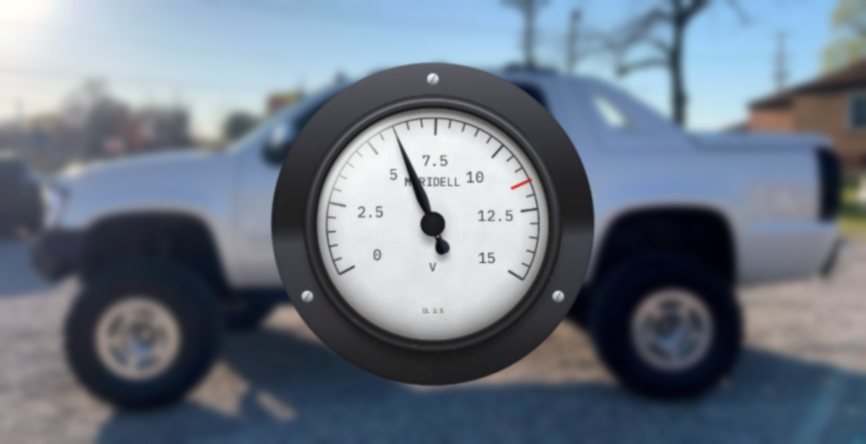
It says 6 V
